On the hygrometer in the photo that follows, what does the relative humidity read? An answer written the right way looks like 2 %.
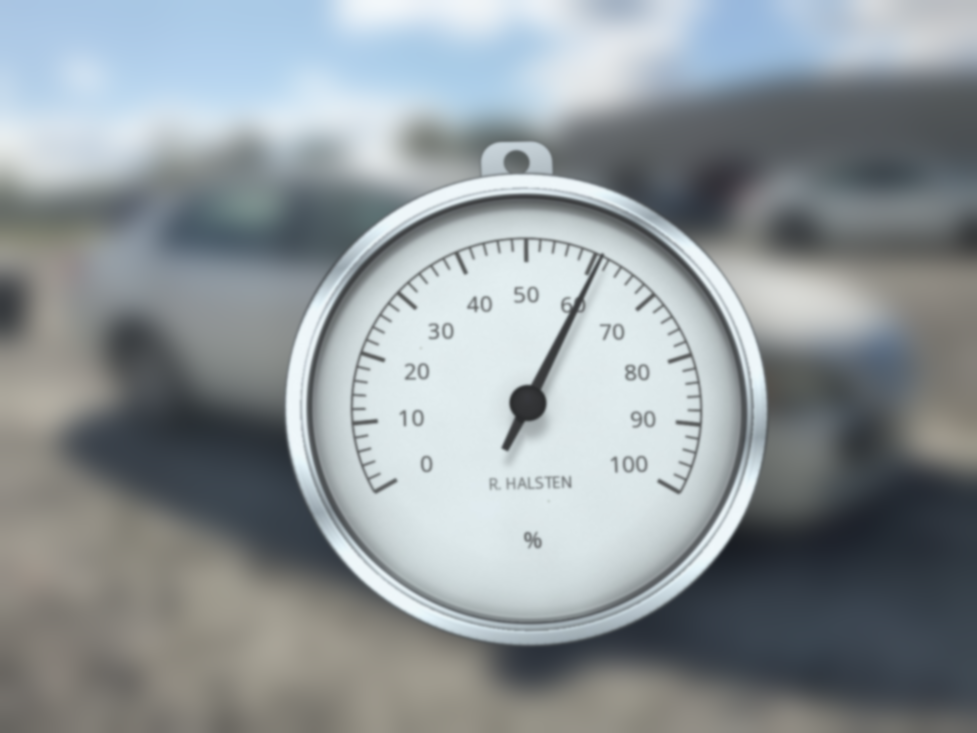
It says 61 %
